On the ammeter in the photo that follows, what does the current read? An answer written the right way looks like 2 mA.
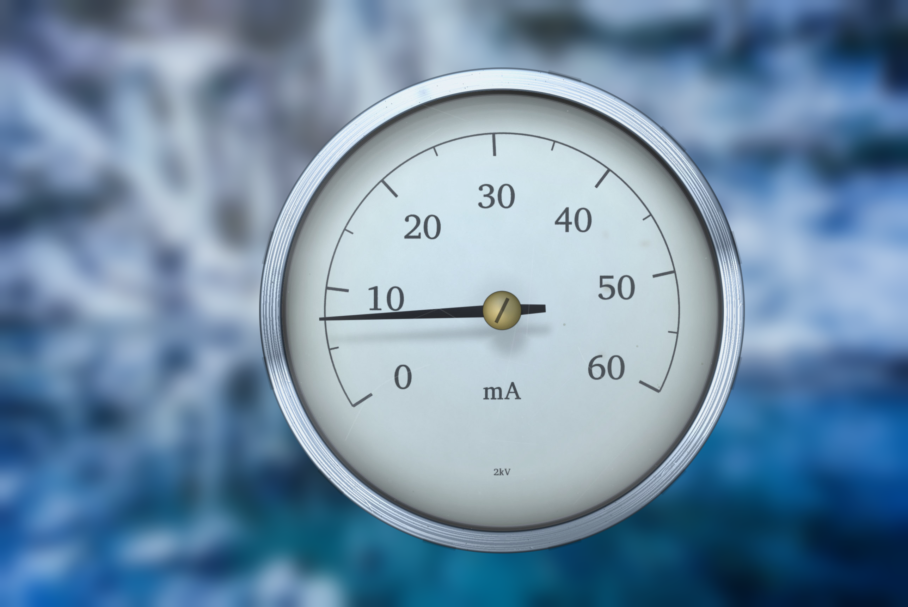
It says 7.5 mA
